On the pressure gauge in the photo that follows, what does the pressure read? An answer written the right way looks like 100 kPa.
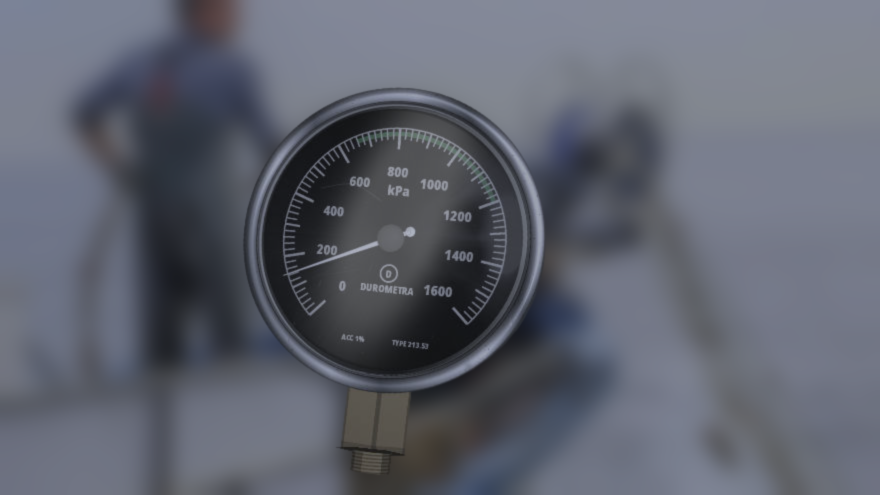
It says 140 kPa
